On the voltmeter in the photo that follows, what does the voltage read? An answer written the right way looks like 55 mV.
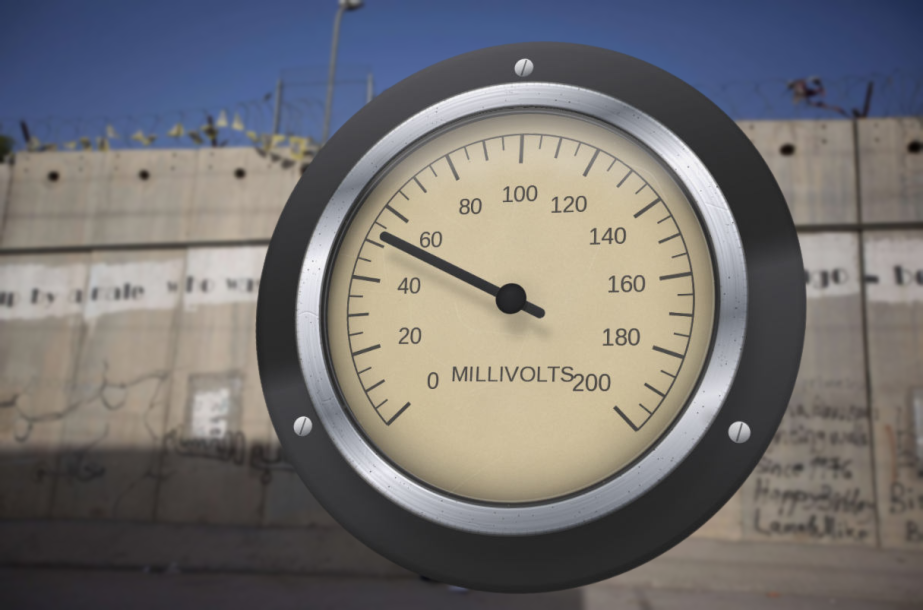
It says 52.5 mV
